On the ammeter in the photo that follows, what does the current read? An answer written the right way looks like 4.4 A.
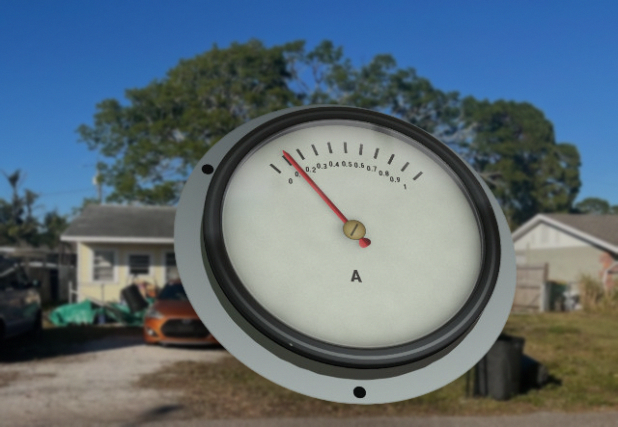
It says 0.1 A
